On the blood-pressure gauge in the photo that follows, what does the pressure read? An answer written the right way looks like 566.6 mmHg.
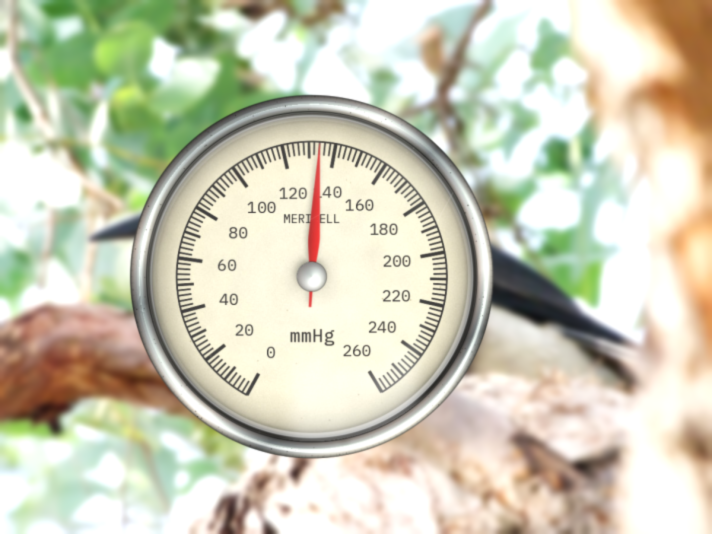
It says 134 mmHg
